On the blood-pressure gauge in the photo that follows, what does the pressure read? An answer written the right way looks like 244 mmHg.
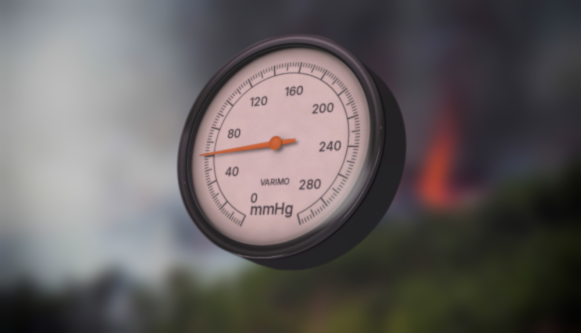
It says 60 mmHg
